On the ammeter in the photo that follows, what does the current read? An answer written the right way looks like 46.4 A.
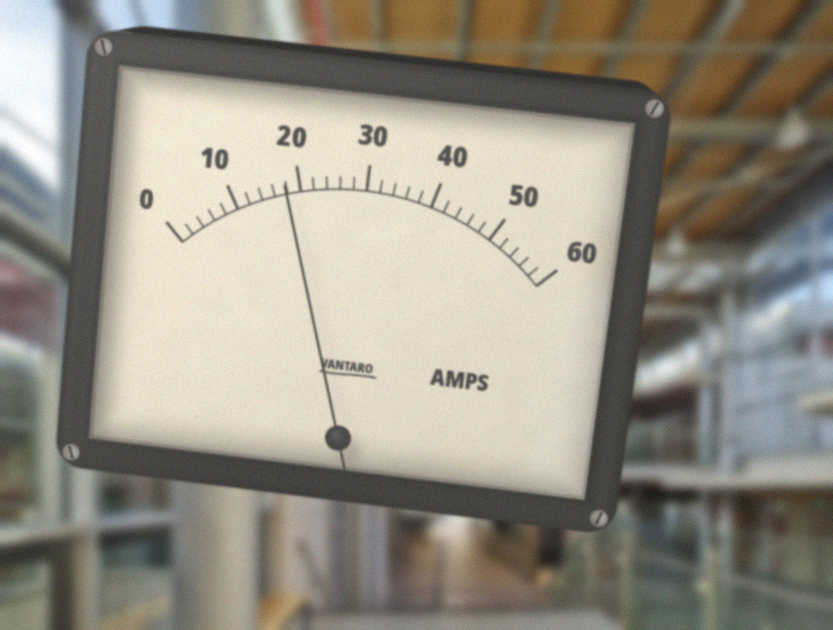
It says 18 A
